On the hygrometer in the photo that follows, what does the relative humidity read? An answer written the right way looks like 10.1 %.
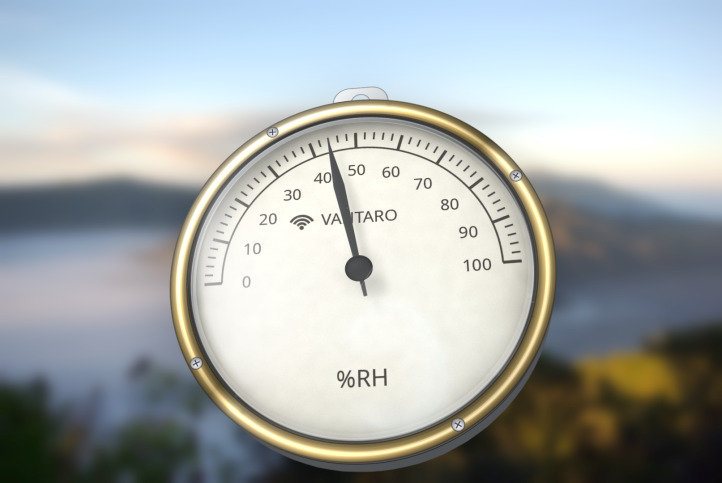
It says 44 %
